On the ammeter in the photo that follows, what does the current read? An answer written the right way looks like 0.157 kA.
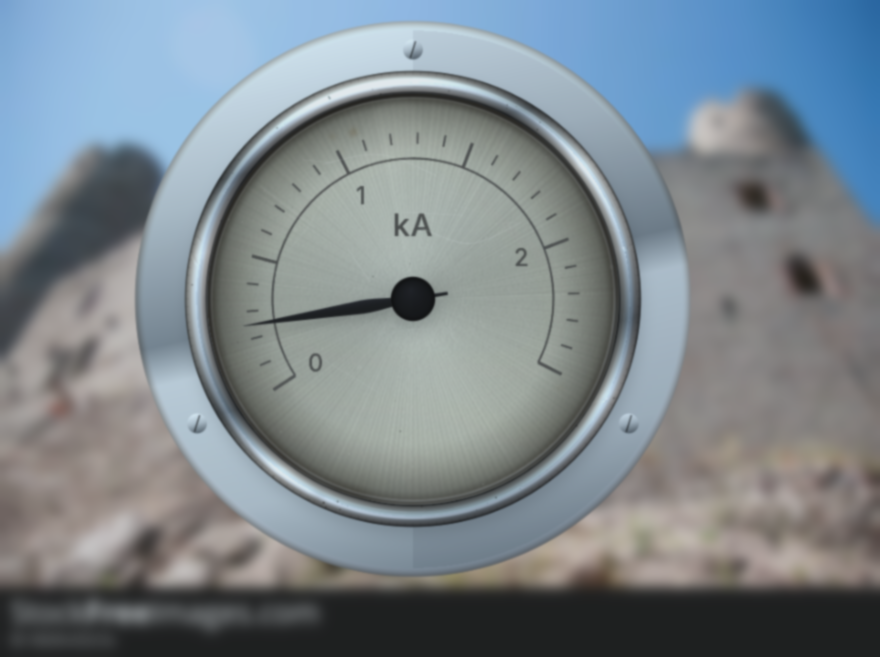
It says 0.25 kA
